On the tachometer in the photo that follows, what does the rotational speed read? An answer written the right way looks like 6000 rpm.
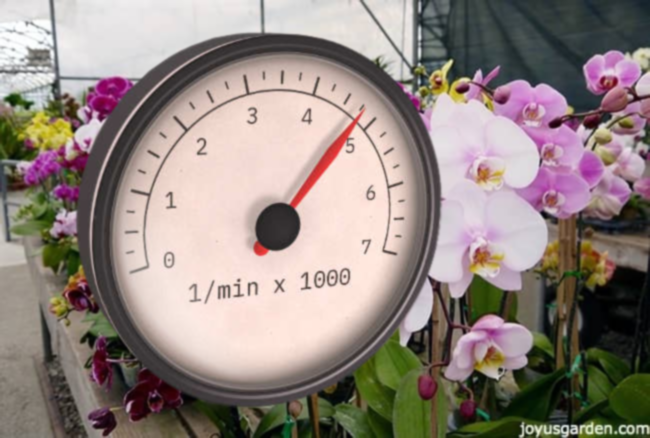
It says 4750 rpm
